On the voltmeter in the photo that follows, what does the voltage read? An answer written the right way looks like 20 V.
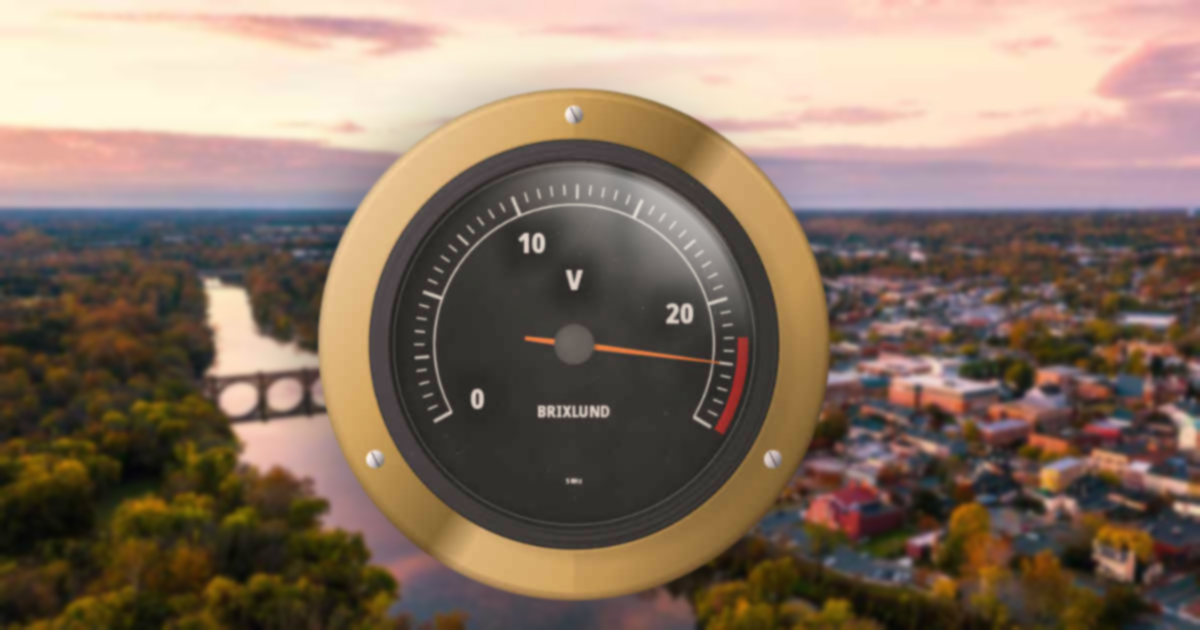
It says 22.5 V
